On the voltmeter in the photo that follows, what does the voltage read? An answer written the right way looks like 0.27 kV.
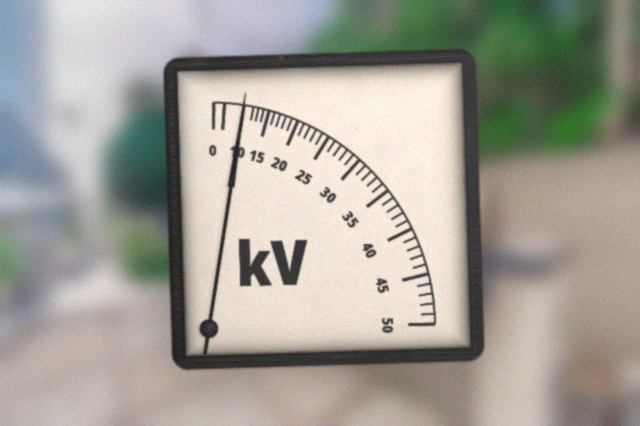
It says 10 kV
